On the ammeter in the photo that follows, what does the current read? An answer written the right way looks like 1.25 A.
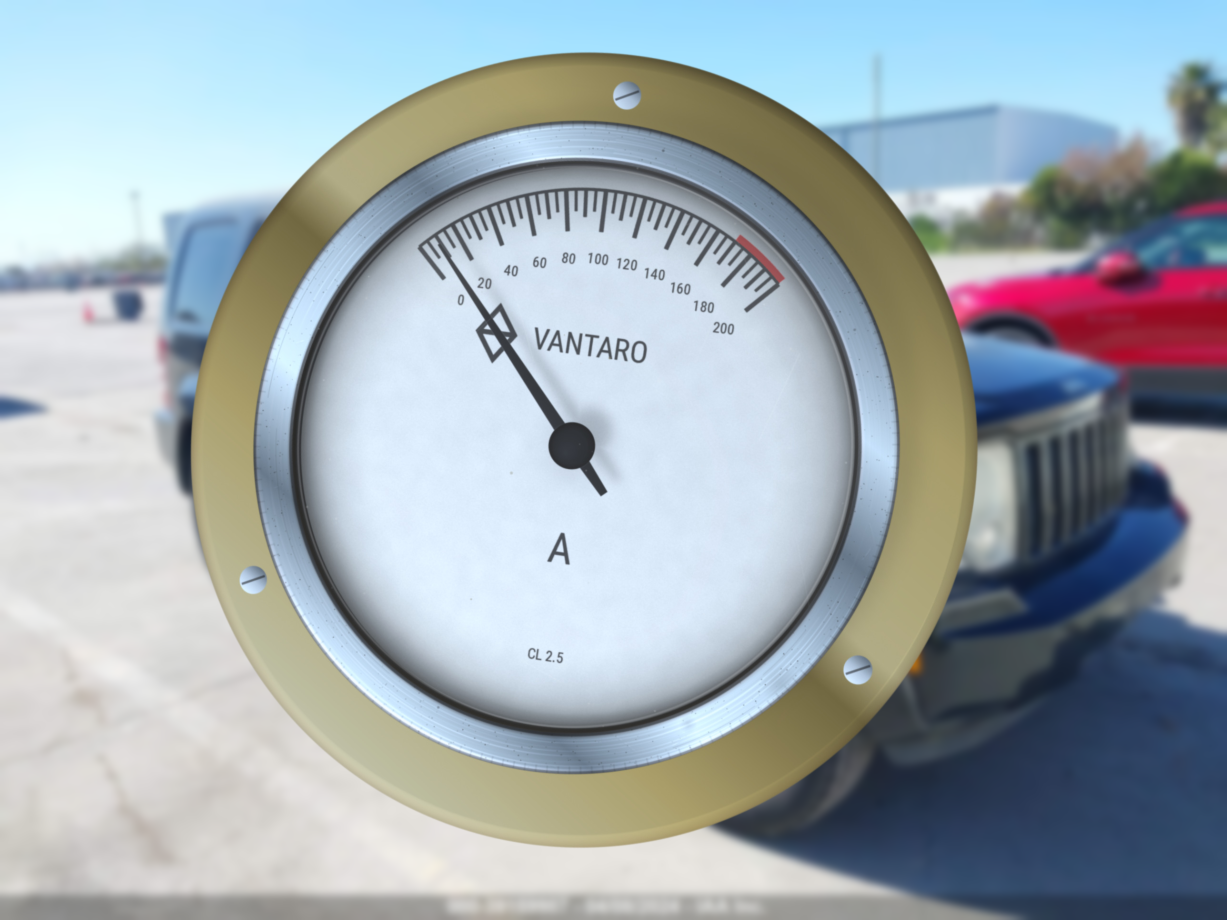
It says 10 A
